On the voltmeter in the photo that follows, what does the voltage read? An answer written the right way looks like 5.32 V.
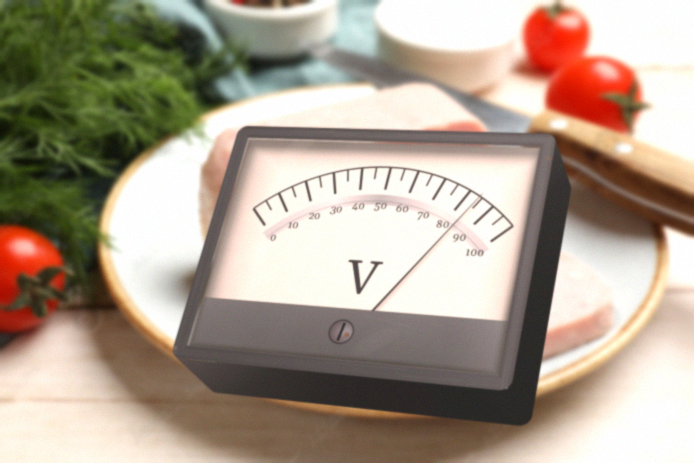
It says 85 V
